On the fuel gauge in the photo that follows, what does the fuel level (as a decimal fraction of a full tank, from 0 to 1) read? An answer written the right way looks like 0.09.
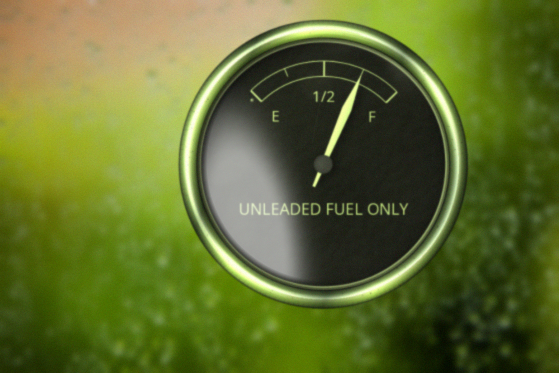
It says 0.75
